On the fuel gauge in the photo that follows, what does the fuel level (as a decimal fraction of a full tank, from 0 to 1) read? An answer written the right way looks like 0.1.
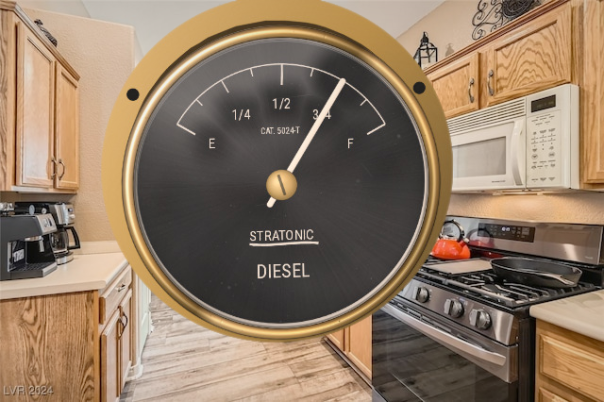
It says 0.75
